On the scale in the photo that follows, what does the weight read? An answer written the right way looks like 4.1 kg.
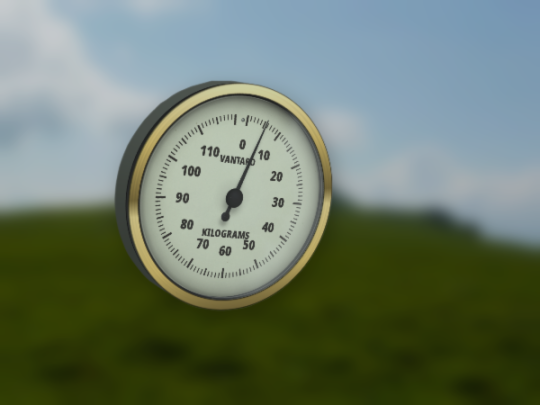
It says 5 kg
